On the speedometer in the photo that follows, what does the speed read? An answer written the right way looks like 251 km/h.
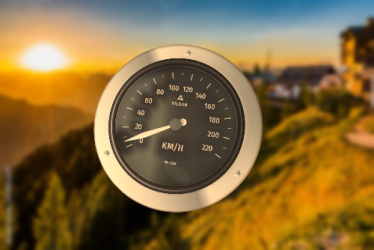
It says 5 km/h
